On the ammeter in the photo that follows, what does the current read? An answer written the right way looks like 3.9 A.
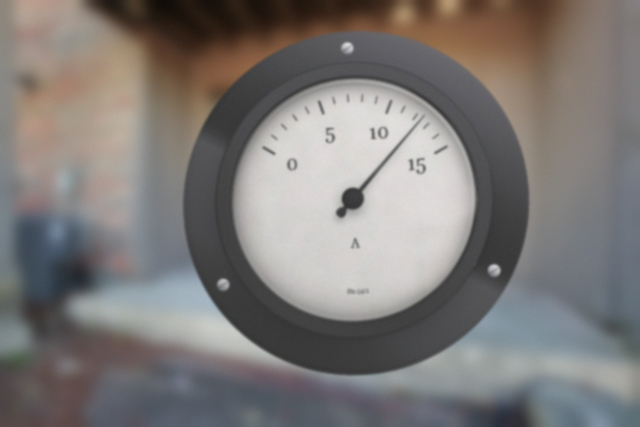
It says 12.5 A
